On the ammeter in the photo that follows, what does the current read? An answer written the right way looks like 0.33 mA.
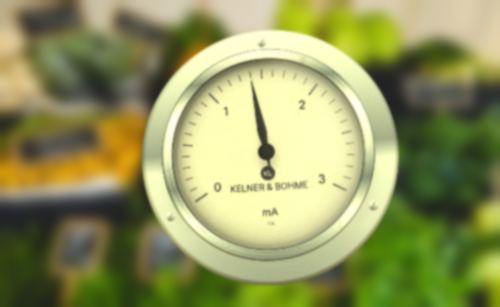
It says 1.4 mA
